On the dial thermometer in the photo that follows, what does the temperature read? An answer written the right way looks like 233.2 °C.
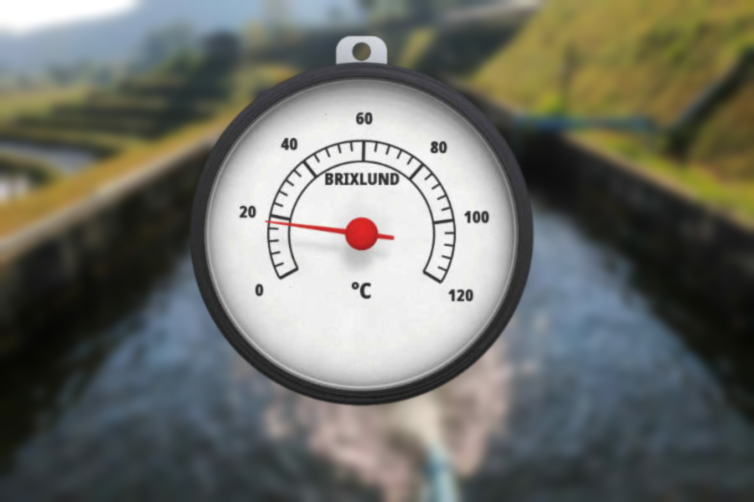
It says 18 °C
